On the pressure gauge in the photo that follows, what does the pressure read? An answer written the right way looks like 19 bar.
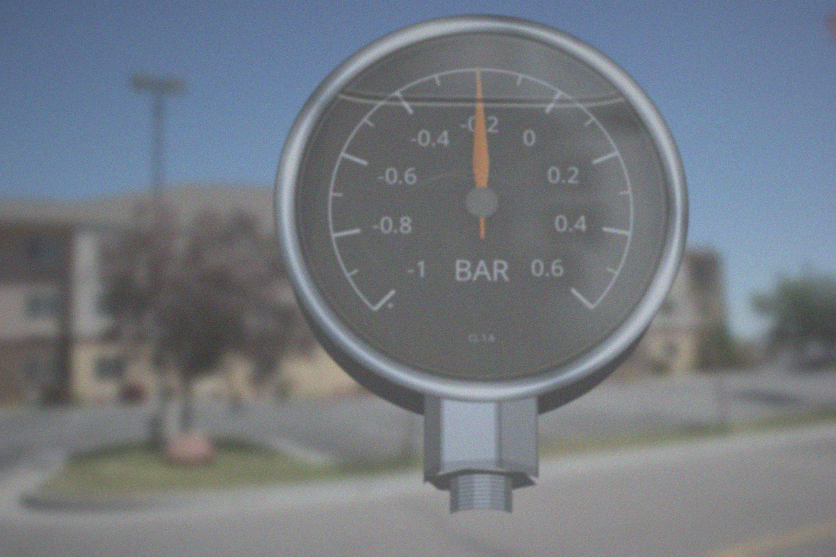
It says -0.2 bar
